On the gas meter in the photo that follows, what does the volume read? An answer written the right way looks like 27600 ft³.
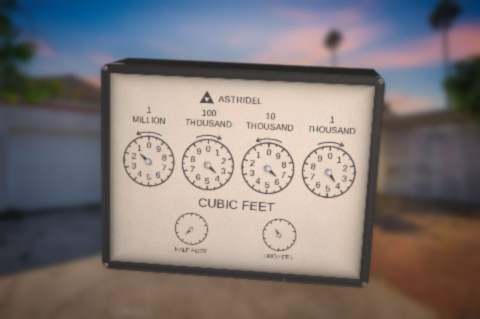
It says 136400 ft³
